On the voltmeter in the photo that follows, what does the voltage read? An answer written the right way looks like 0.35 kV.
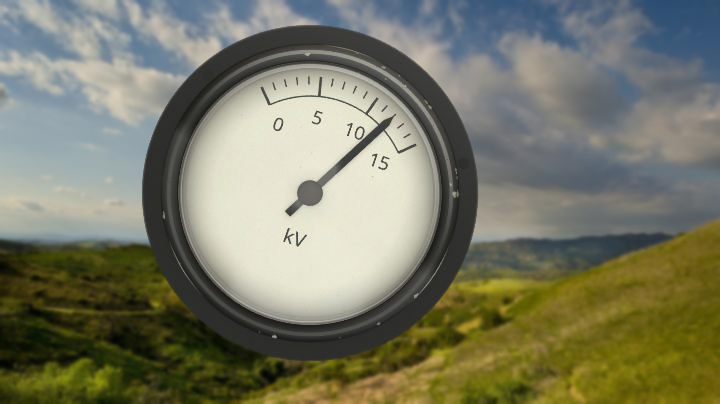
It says 12 kV
